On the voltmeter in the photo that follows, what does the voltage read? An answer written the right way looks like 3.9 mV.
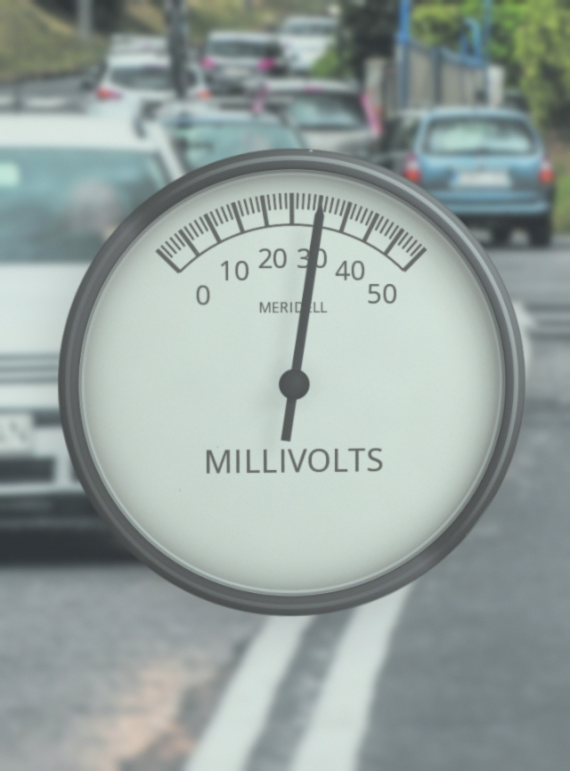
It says 30 mV
